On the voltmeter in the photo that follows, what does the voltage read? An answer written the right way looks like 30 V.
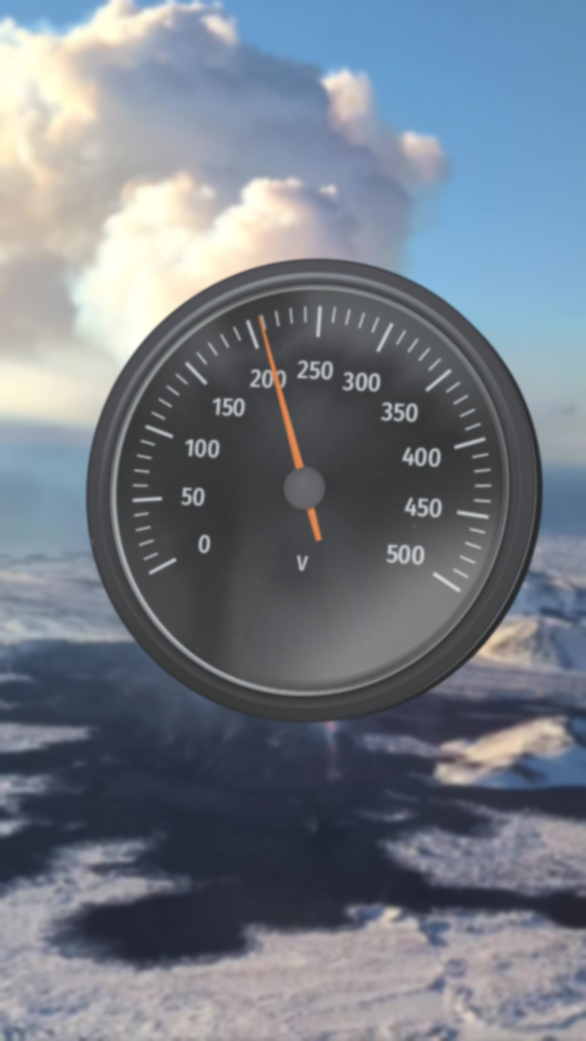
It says 210 V
